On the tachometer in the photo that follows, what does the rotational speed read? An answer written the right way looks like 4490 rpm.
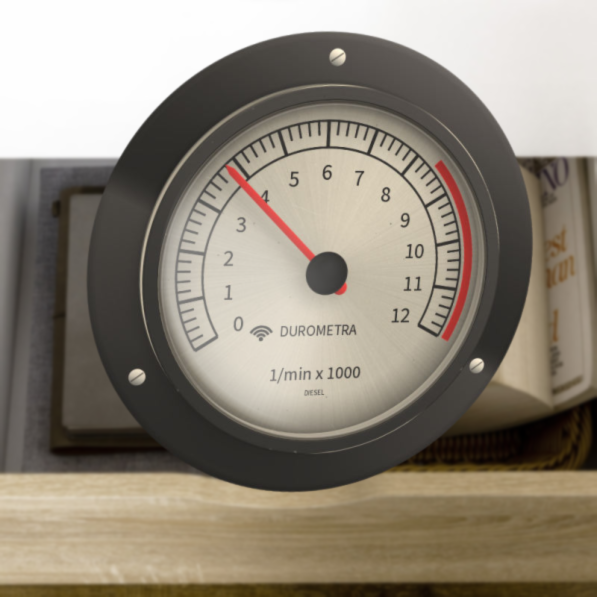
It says 3800 rpm
